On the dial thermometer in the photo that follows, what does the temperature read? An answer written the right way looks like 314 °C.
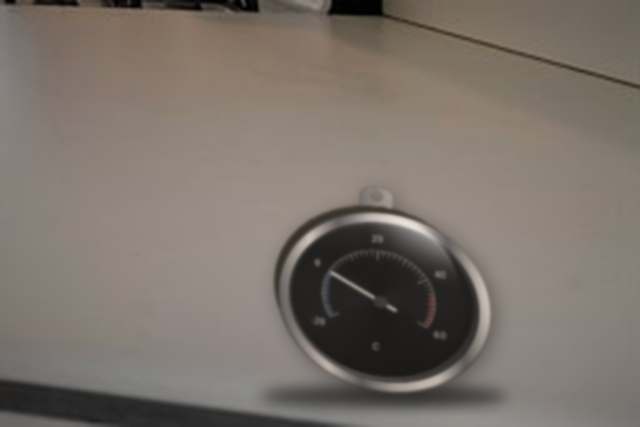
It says 0 °C
